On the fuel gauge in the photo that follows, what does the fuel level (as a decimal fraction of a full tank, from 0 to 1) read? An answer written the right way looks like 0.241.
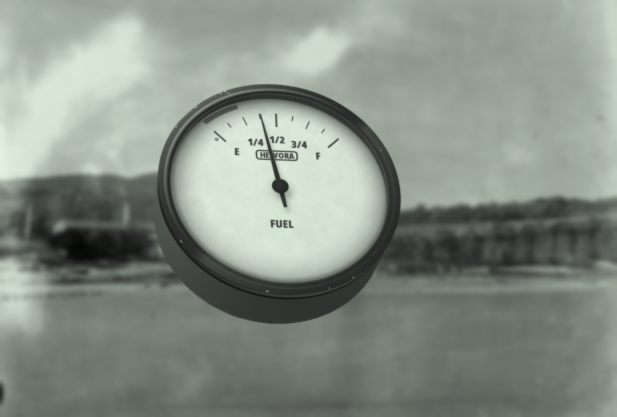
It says 0.375
